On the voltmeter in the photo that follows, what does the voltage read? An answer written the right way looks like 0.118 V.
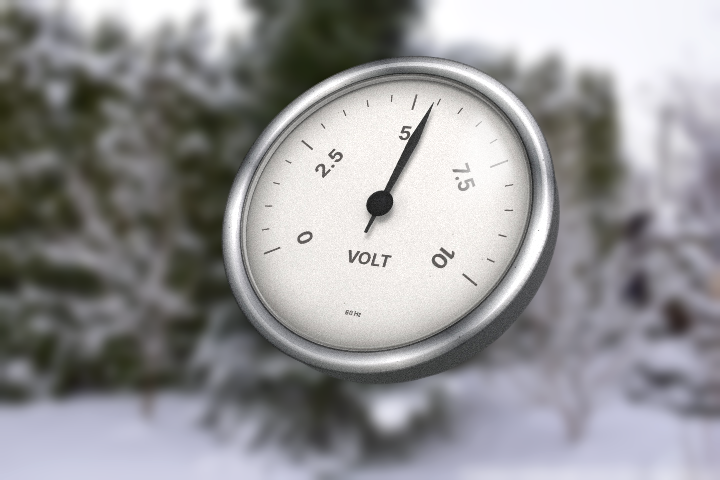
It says 5.5 V
